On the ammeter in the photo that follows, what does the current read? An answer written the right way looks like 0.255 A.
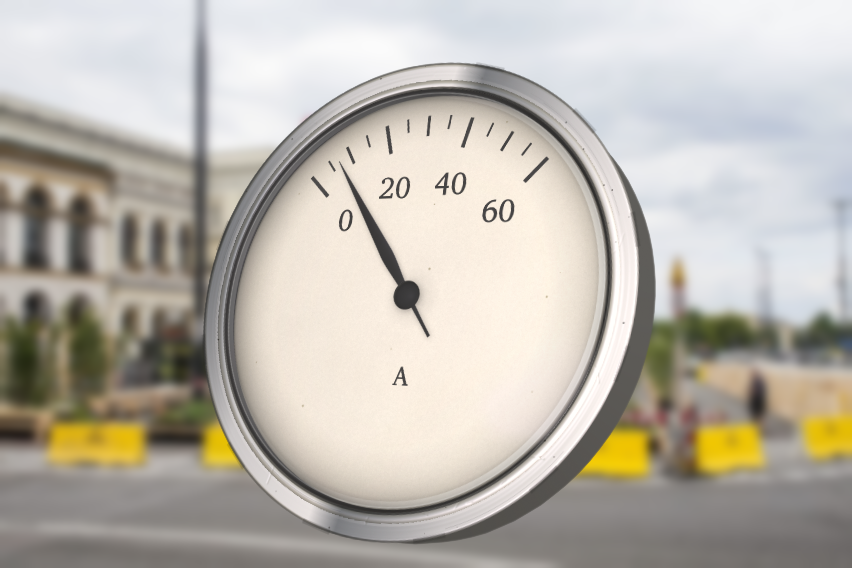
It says 7.5 A
